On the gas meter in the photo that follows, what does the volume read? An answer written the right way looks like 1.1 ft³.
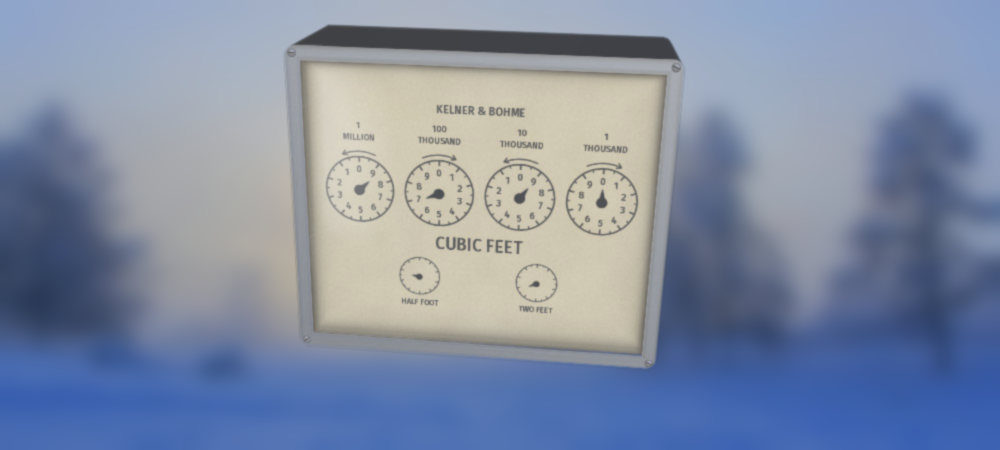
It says 869000 ft³
